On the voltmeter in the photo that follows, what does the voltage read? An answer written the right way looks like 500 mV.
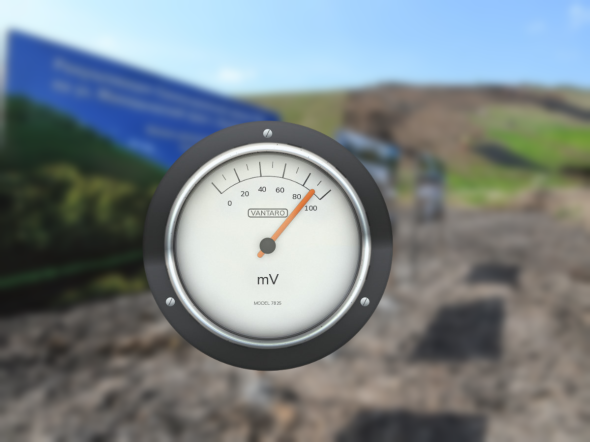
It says 90 mV
